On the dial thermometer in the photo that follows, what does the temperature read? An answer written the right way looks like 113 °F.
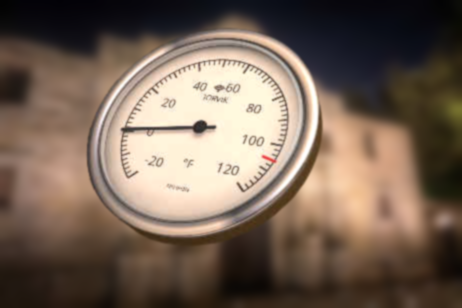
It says 0 °F
